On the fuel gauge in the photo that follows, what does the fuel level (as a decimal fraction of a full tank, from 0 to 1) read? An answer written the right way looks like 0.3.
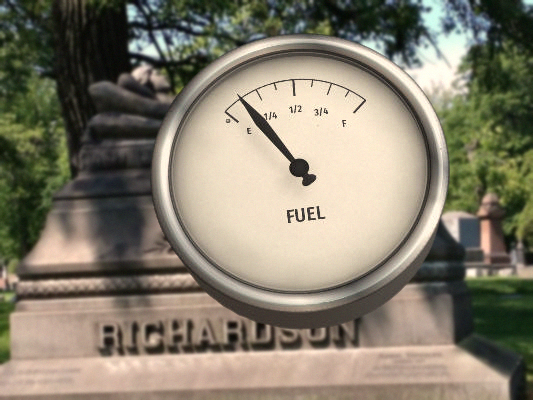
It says 0.125
